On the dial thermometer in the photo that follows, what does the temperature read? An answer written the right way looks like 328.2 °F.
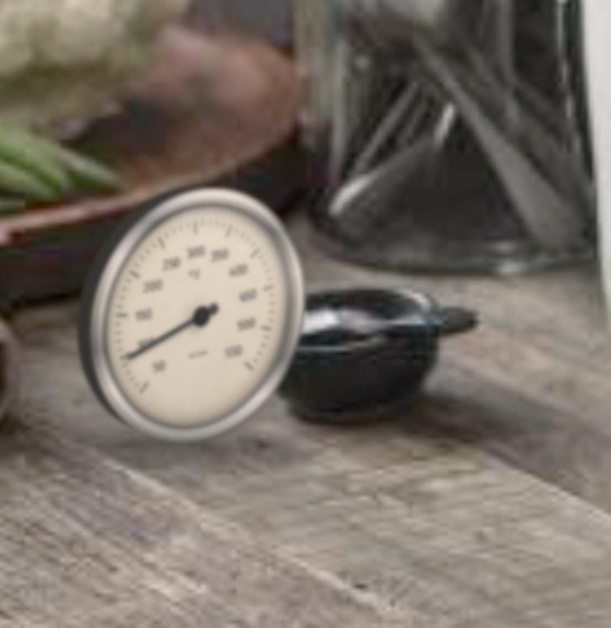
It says 100 °F
